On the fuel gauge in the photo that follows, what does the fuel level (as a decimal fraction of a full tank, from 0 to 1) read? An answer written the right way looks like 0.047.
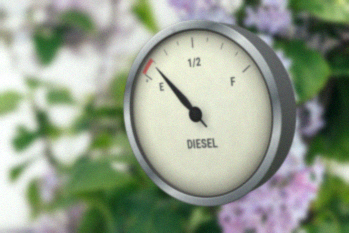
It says 0.125
